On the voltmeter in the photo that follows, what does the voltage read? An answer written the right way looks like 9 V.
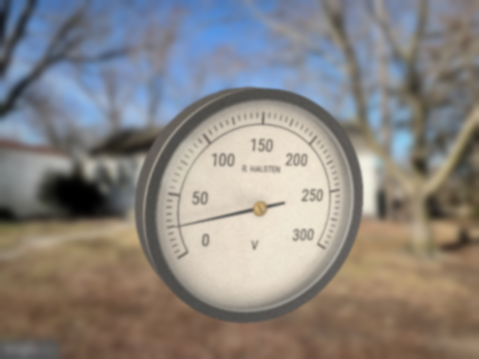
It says 25 V
